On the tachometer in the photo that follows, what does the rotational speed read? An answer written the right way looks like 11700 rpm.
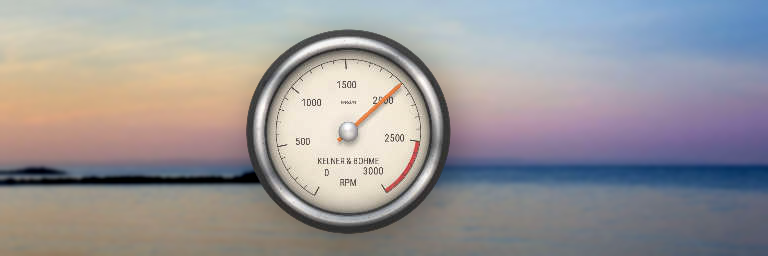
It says 2000 rpm
